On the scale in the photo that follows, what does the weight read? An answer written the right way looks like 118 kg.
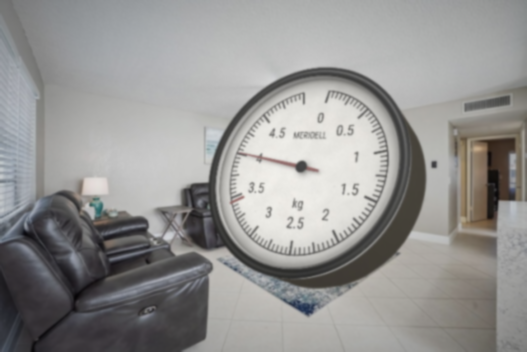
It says 4 kg
